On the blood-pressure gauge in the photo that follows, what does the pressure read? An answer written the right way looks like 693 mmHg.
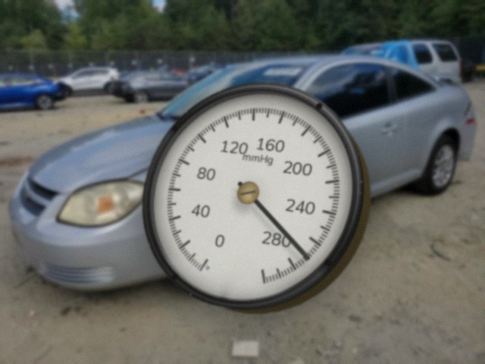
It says 270 mmHg
